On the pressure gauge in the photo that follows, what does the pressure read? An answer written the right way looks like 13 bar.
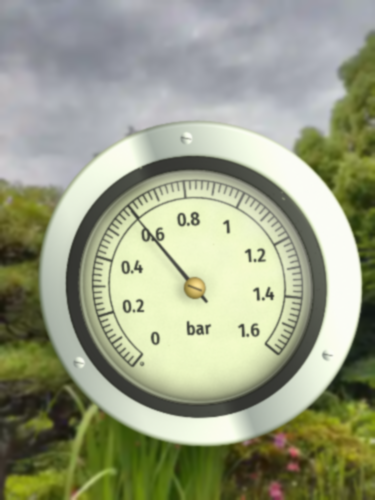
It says 0.6 bar
